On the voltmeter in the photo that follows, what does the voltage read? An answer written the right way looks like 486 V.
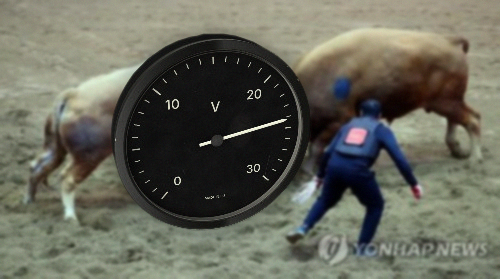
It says 24 V
